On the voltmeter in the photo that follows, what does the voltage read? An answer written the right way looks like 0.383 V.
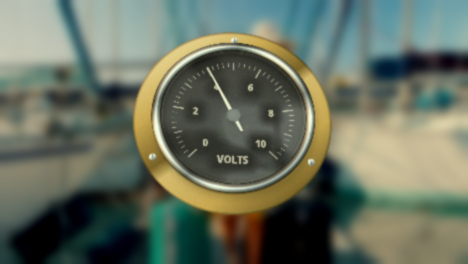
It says 4 V
